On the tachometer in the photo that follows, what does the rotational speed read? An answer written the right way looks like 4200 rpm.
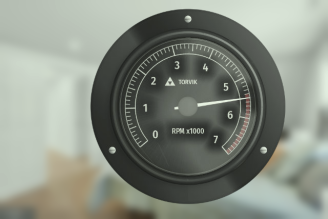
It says 5500 rpm
